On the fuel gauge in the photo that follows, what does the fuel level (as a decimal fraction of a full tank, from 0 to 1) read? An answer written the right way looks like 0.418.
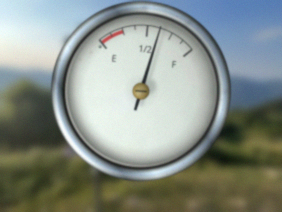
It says 0.625
